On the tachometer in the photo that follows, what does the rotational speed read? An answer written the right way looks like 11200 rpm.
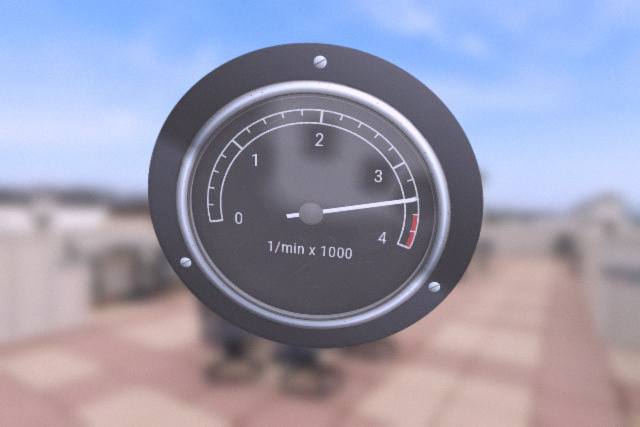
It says 3400 rpm
